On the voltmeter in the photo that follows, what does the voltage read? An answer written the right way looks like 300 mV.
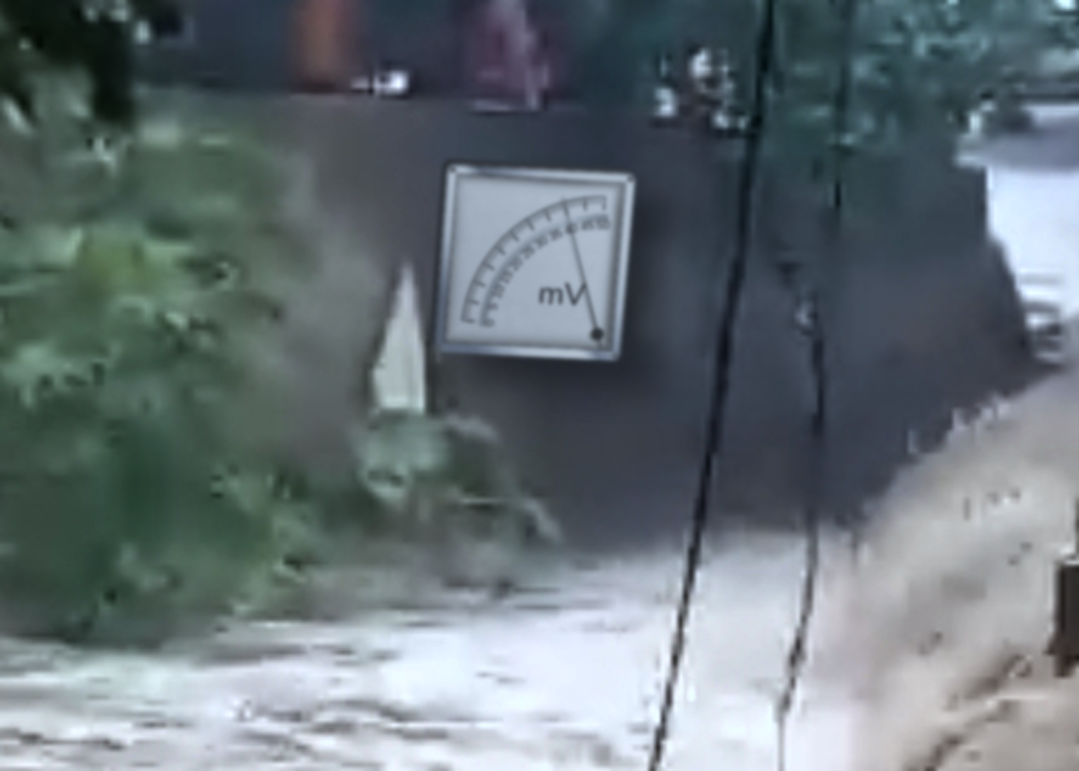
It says 40 mV
